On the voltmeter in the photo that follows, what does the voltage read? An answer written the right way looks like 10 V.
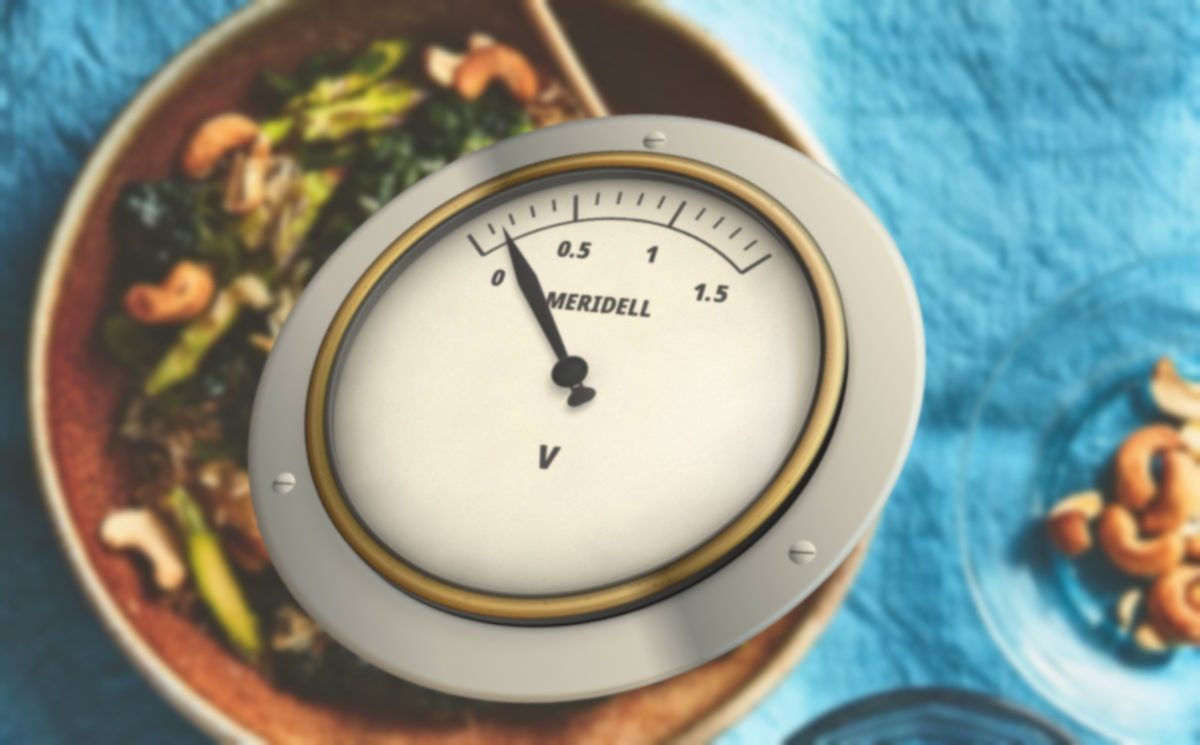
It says 0.15 V
